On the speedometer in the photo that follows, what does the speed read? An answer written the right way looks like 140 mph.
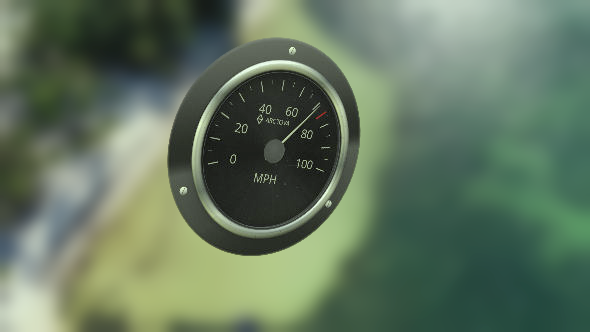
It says 70 mph
